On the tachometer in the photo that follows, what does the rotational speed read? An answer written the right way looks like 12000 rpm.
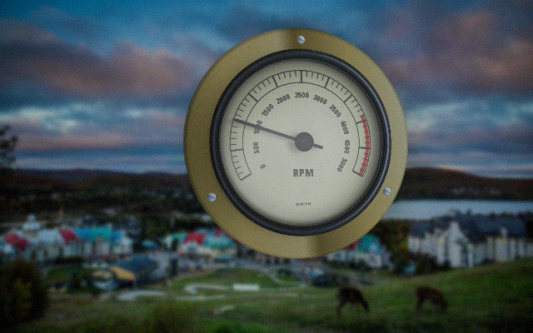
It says 1000 rpm
